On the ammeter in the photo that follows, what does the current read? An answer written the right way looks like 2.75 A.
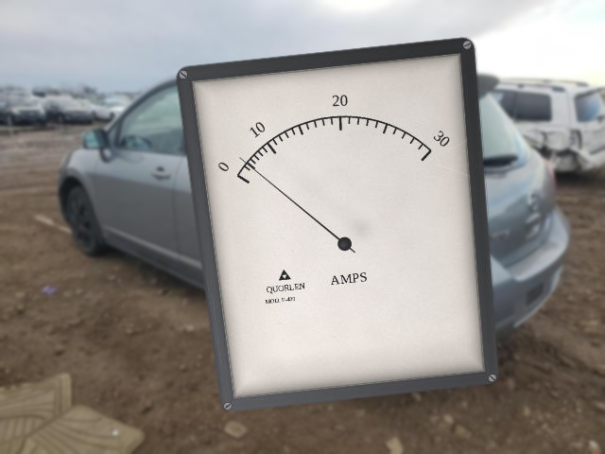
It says 5 A
